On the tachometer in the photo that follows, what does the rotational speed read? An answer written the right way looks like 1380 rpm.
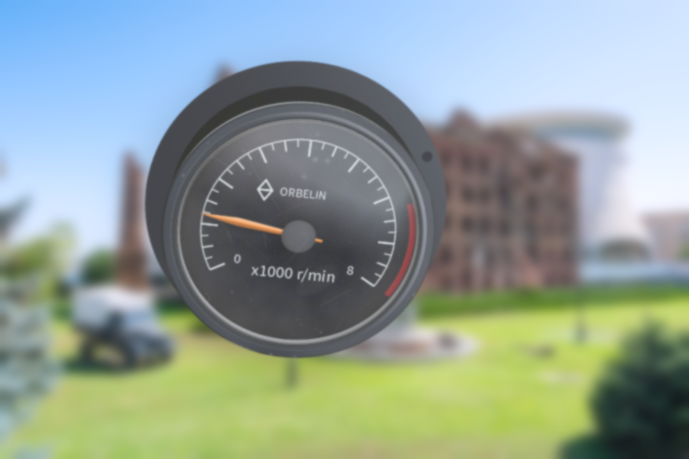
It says 1250 rpm
